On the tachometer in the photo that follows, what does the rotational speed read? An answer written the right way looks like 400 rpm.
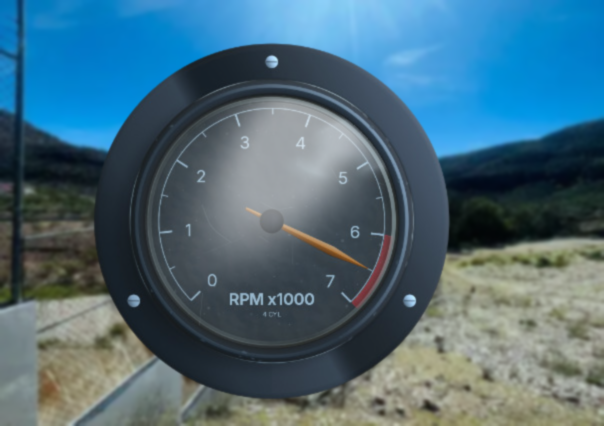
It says 6500 rpm
